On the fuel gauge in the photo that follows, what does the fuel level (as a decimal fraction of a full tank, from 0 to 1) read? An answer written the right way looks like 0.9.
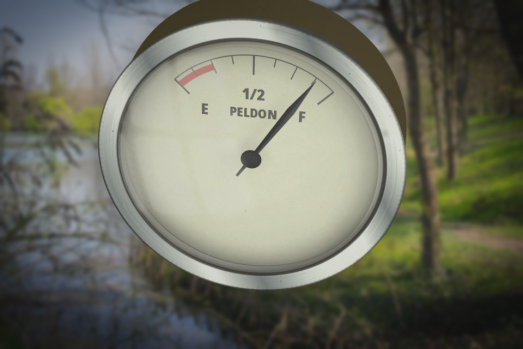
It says 0.875
